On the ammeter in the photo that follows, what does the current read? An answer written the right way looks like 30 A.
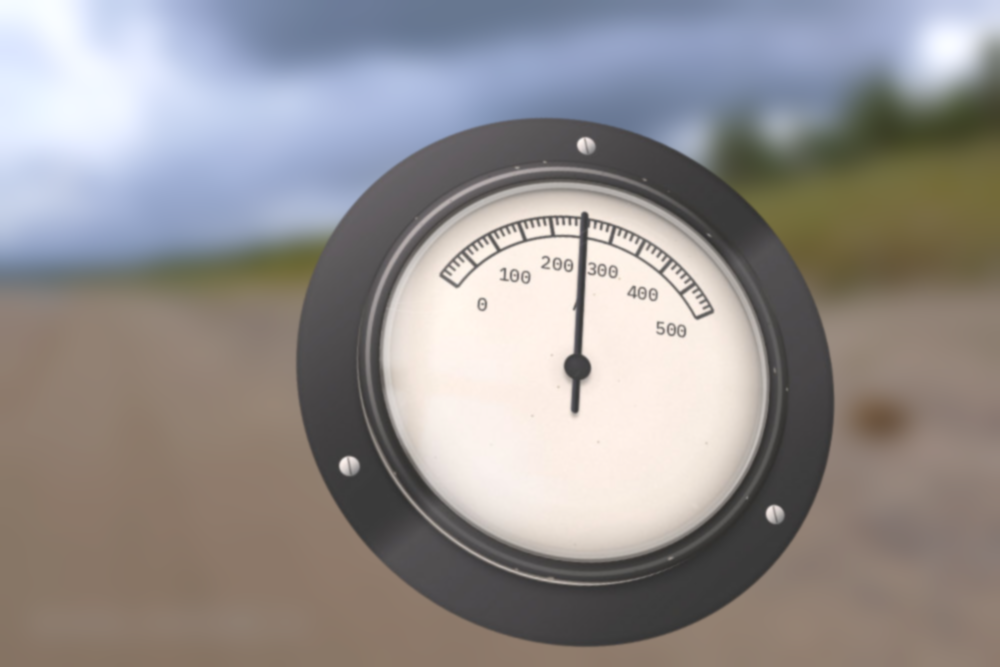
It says 250 A
